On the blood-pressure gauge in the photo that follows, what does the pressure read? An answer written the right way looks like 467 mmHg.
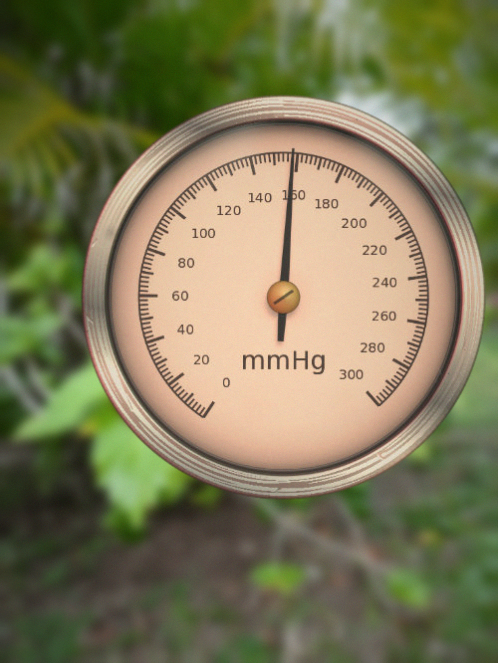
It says 158 mmHg
